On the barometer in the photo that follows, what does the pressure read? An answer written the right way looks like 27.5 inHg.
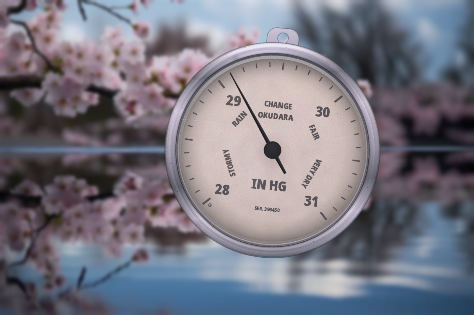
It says 29.1 inHg
